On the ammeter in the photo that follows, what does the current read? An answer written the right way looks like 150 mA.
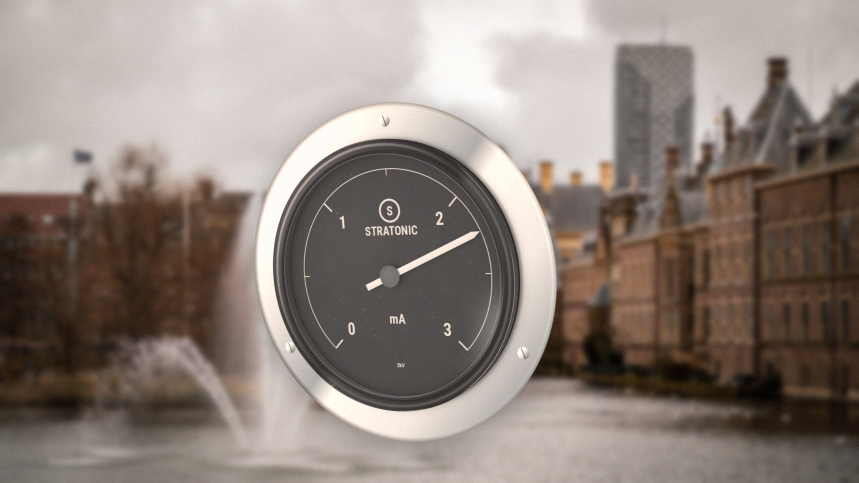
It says 2.25 mA
